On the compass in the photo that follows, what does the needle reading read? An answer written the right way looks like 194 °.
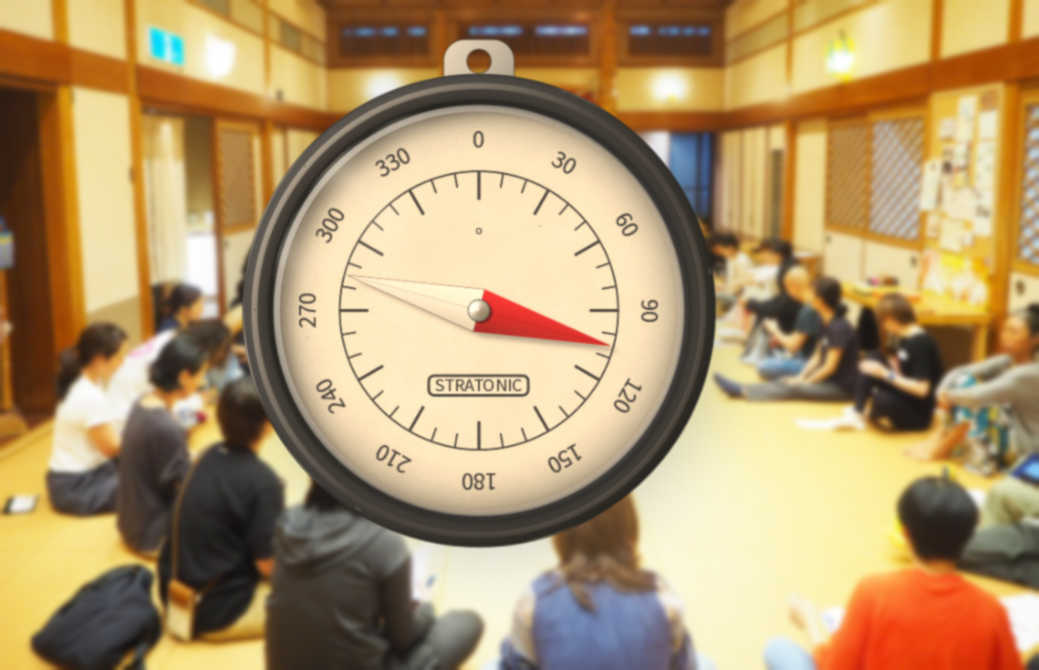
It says 105 °
